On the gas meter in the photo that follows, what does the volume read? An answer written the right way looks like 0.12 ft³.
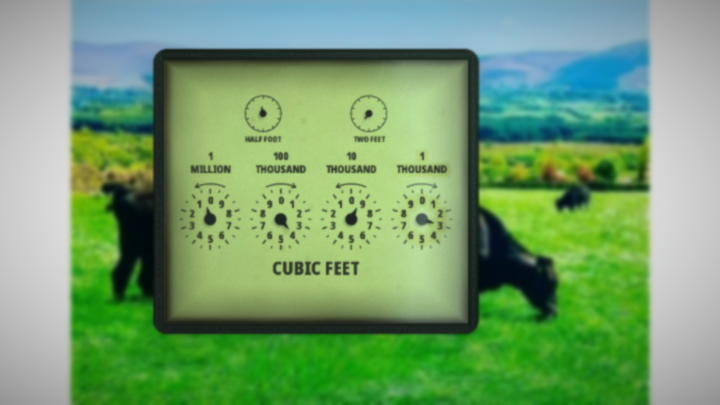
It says 39300 ft³
